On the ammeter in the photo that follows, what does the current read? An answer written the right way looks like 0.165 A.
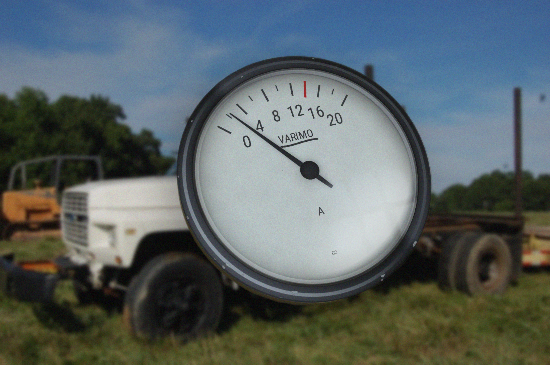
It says 2 A
